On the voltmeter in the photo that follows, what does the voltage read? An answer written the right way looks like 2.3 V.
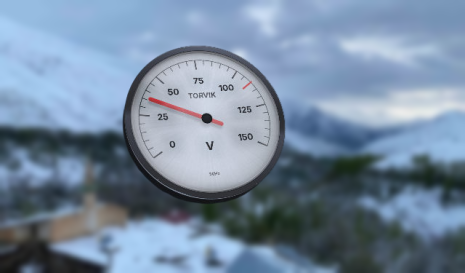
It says 35 V
